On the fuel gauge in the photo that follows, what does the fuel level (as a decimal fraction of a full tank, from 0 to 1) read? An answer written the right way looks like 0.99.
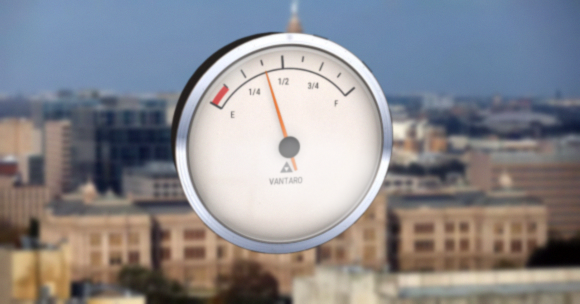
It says 0.375
